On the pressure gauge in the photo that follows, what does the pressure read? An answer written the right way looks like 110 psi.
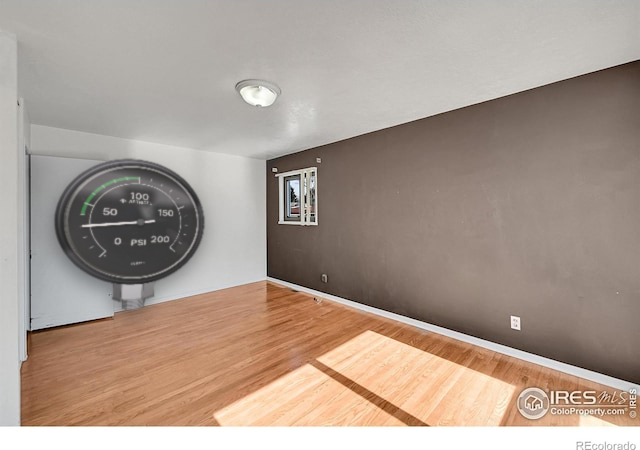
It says 30 psi
